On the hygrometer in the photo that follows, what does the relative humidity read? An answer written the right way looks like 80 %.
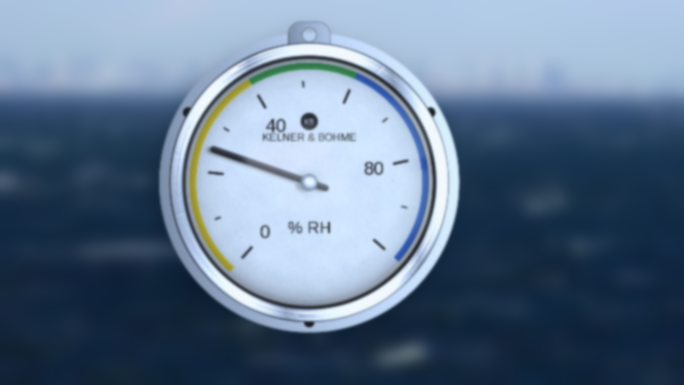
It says 25 %
